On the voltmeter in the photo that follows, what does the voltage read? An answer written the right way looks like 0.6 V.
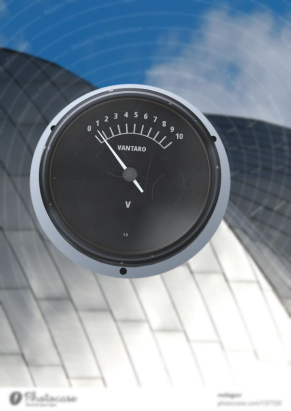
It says 0.5 V
